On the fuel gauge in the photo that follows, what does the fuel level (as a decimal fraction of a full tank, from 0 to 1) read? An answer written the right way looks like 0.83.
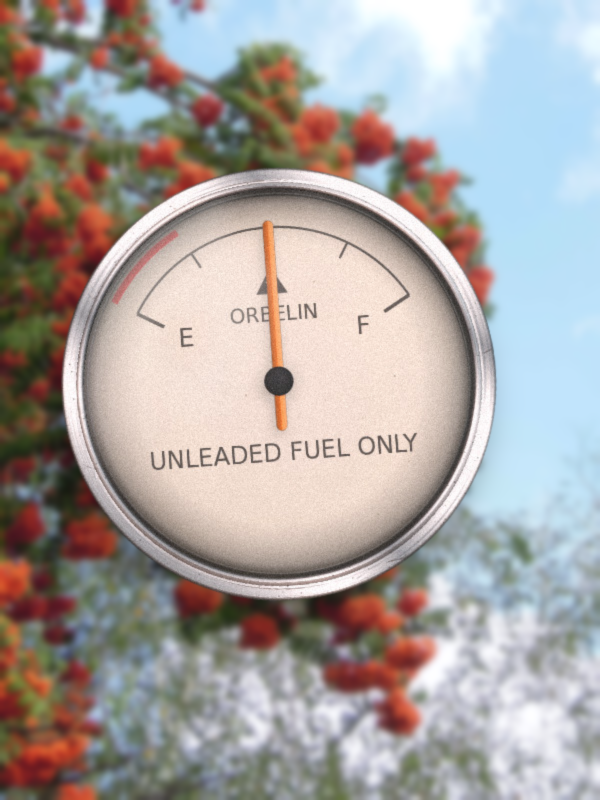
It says 0.5
